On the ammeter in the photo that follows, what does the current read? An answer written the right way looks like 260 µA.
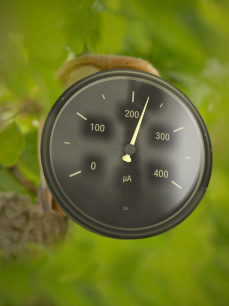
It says 225 µA
